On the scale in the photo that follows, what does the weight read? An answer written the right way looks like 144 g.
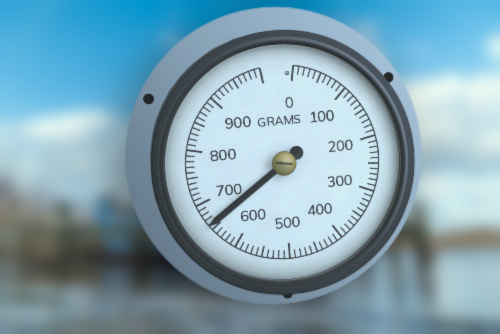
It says 660 g
